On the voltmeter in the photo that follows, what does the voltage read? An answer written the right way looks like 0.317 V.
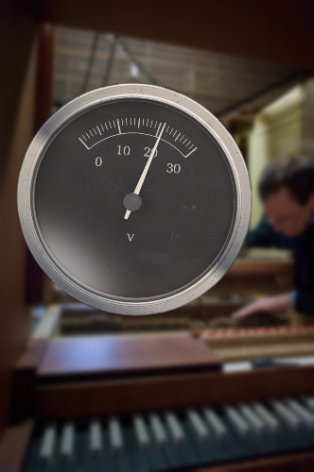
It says 21 V
